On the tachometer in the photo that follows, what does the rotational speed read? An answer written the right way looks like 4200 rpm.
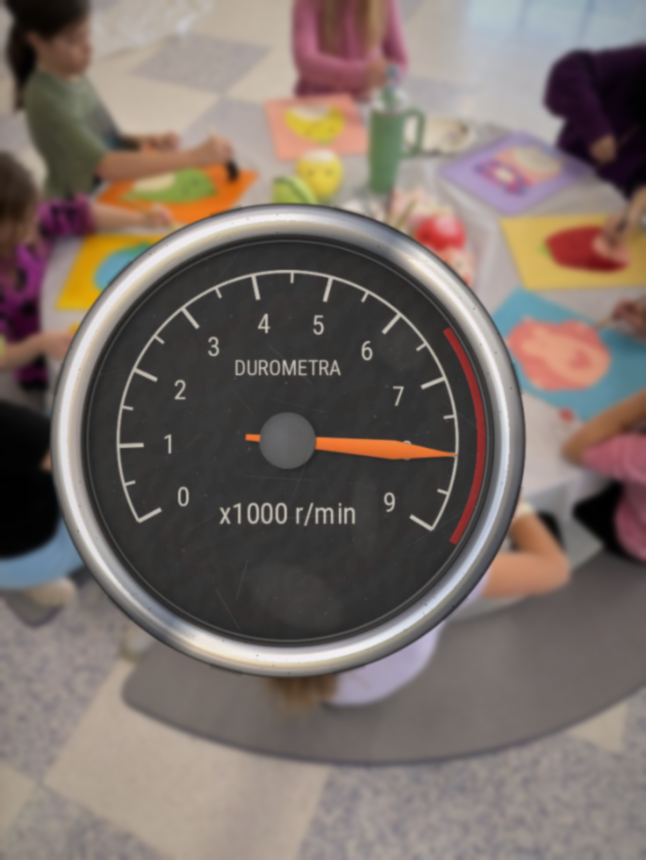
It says 8000 rpm
